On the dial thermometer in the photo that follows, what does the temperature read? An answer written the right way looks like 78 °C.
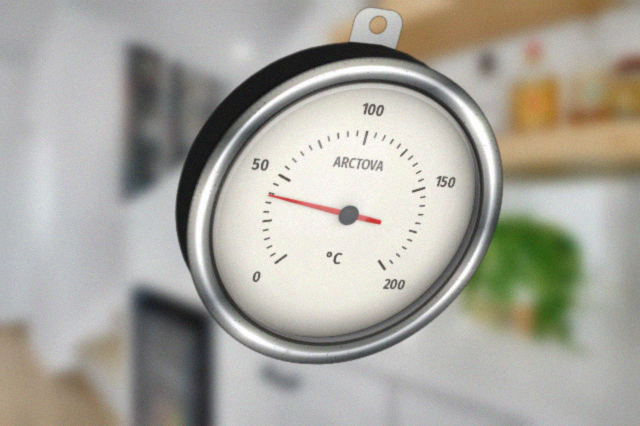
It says 40 °C
